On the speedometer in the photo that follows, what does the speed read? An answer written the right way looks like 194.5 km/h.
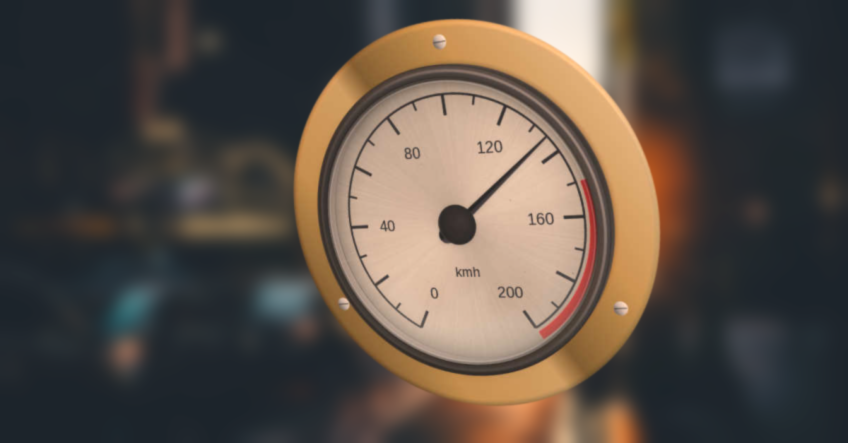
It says 135 km/h
